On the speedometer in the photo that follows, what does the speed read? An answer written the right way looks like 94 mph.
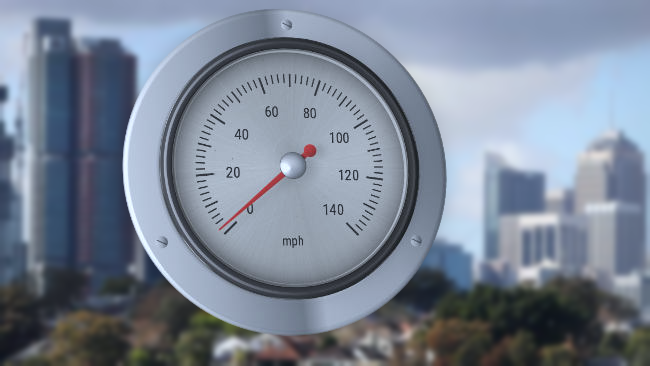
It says 2 mph
